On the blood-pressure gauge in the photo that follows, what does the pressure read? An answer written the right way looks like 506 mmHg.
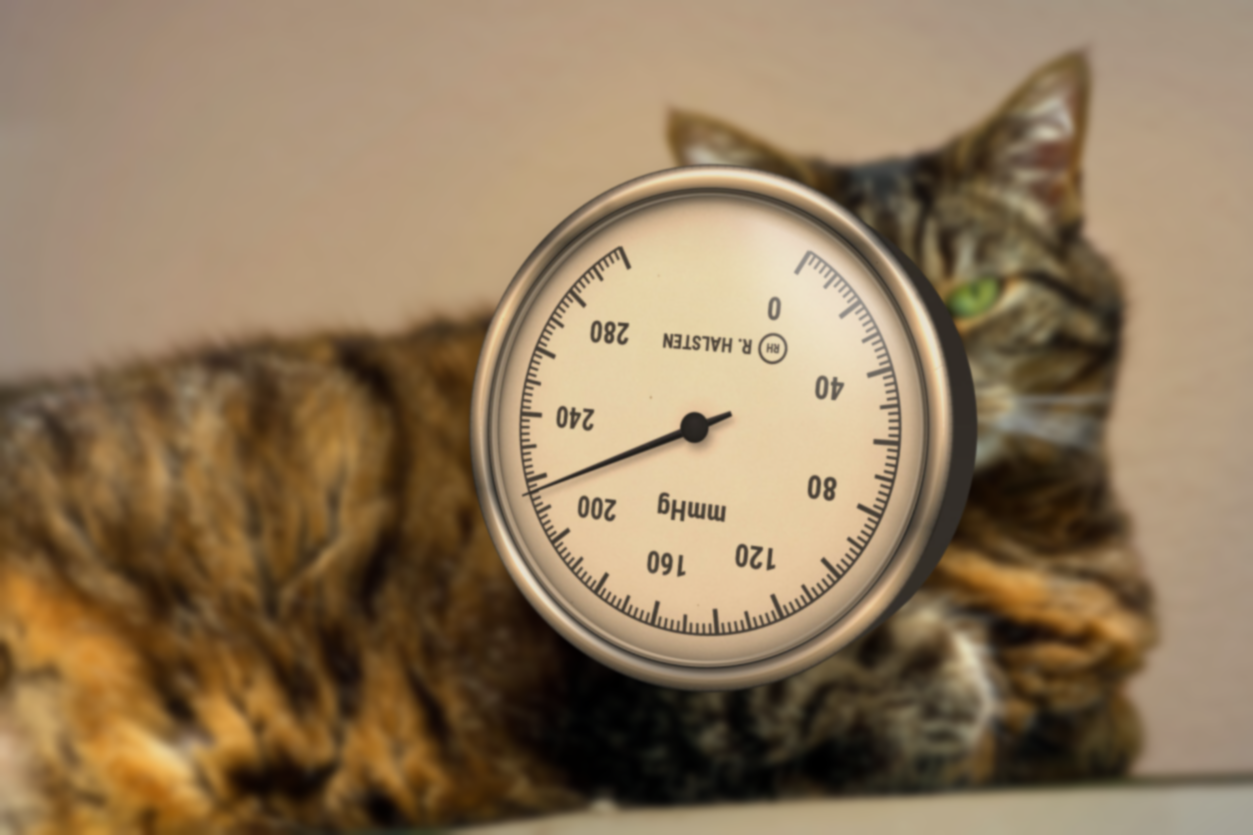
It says 216 mmHg
